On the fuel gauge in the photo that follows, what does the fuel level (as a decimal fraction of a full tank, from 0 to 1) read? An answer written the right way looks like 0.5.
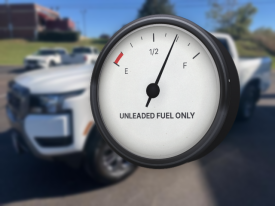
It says 0.75
